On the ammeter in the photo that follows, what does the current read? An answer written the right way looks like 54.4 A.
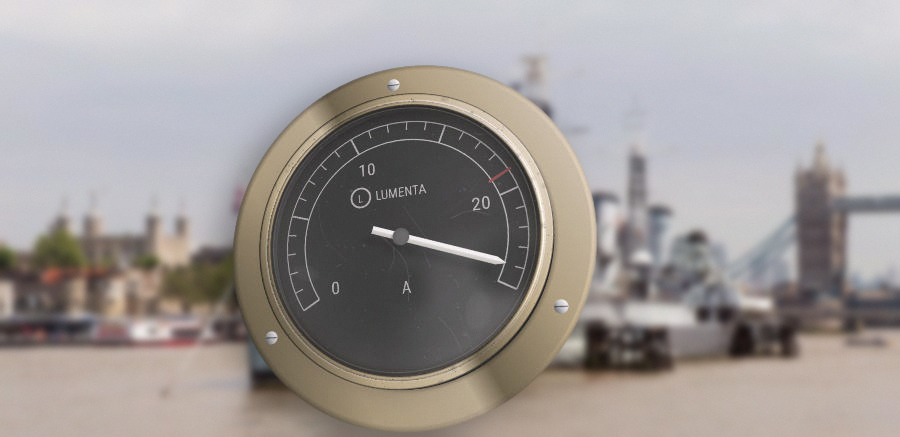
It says 24 A
